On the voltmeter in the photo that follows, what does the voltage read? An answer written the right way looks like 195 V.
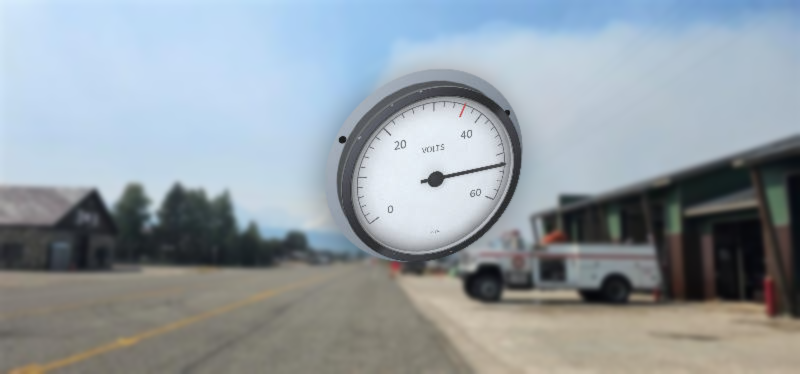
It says 52 V
